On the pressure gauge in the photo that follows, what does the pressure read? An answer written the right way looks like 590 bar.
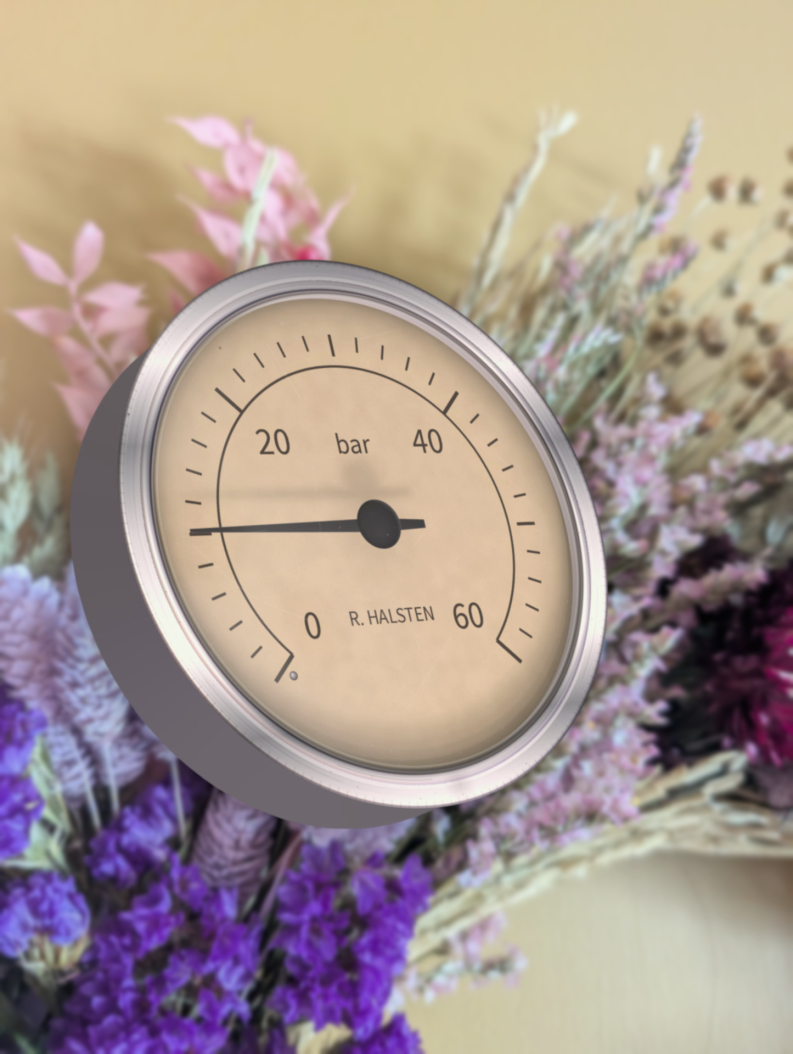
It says 10 bar
